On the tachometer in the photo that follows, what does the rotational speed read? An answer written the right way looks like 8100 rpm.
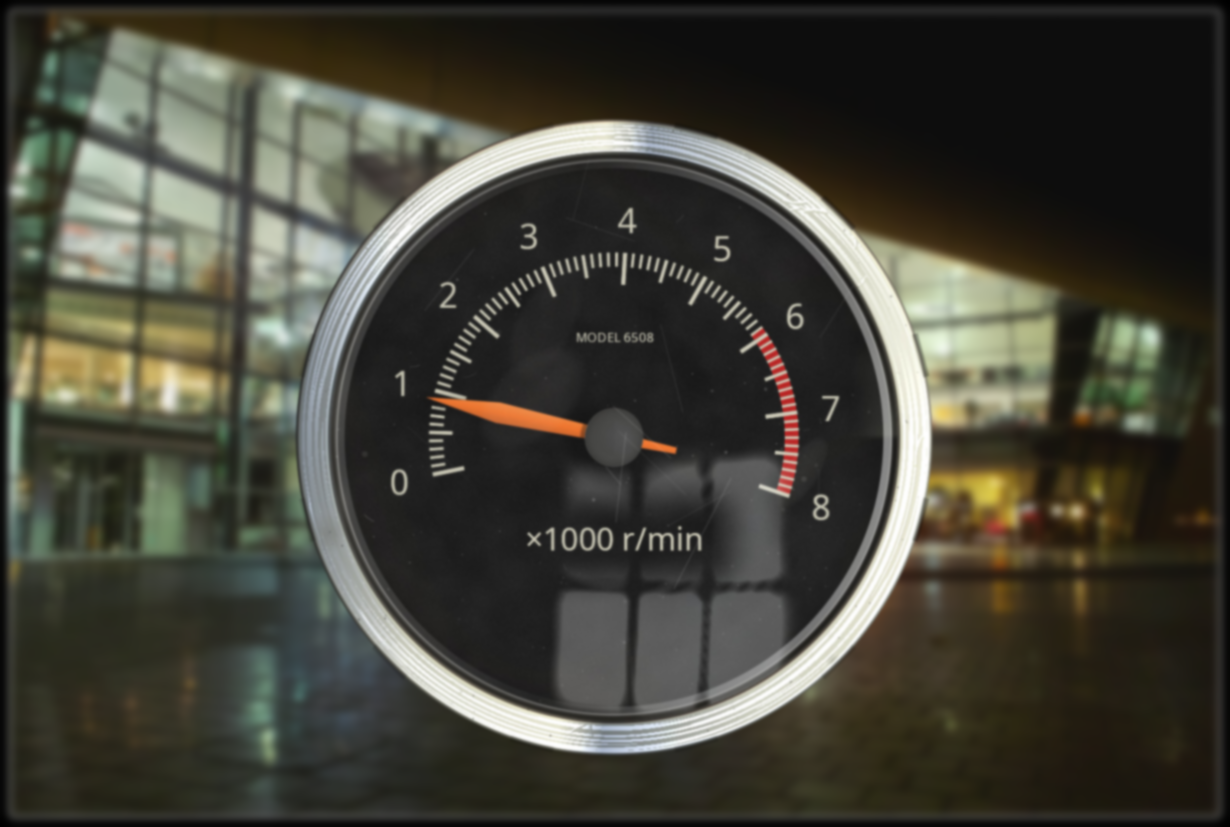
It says 900 rpm
